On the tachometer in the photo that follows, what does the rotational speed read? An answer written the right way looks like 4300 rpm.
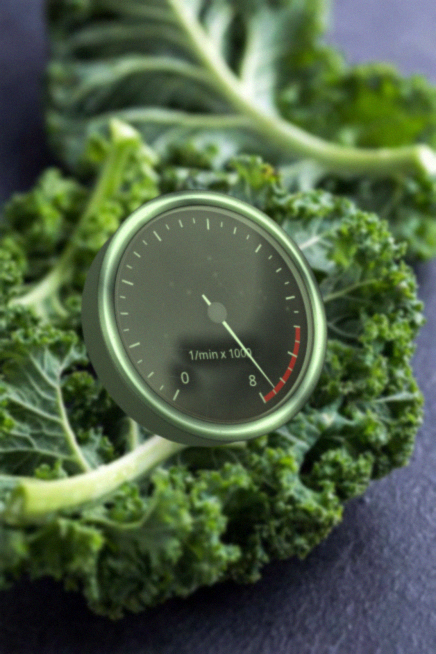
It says 7750 rpm
